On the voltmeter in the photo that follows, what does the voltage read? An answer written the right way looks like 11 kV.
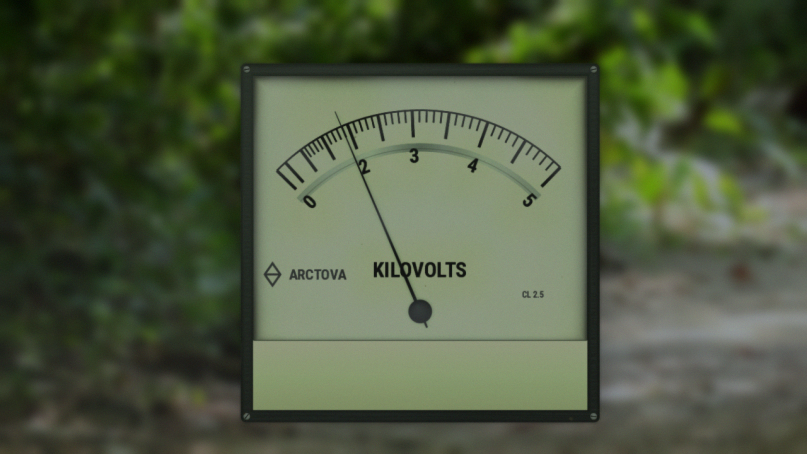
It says 1.9 kV
